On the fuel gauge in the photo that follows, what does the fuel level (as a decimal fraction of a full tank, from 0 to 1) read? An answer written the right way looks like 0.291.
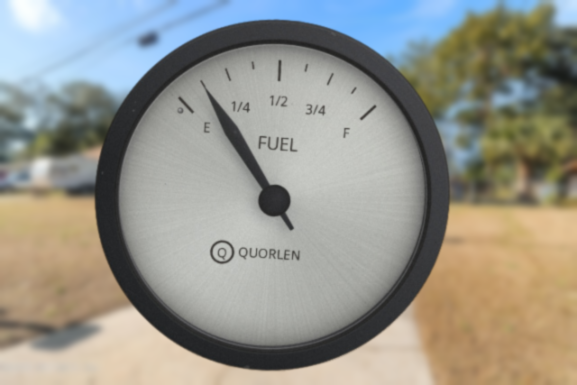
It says 0.125
